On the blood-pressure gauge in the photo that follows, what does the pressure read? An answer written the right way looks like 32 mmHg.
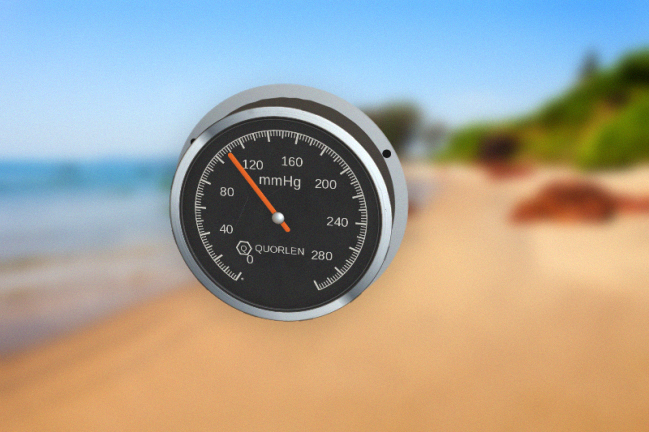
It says 110 mmHg
